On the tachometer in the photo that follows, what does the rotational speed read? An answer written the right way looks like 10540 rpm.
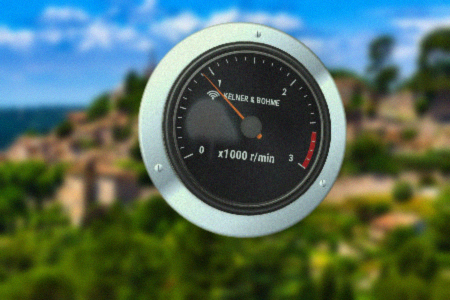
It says 900 rpm
